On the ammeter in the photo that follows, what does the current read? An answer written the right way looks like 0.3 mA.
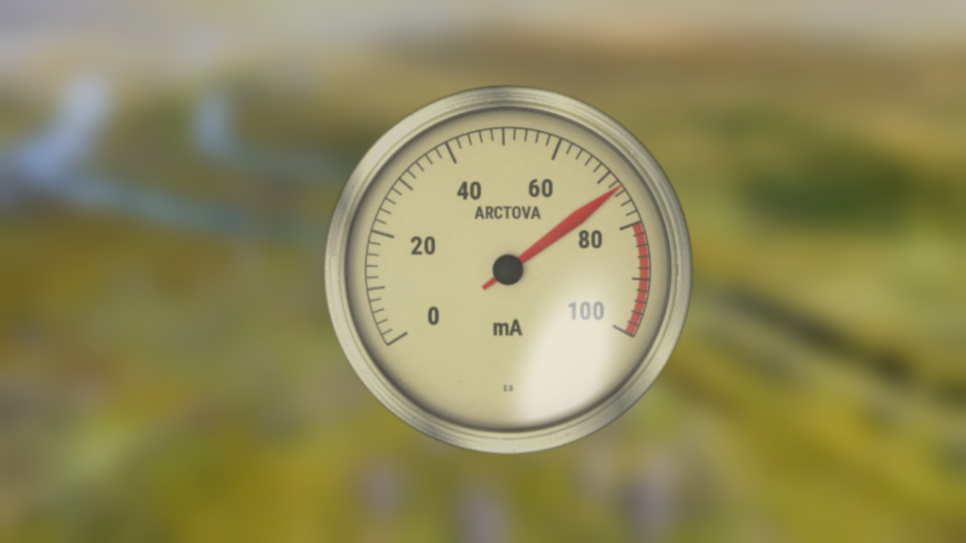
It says 73 mA
